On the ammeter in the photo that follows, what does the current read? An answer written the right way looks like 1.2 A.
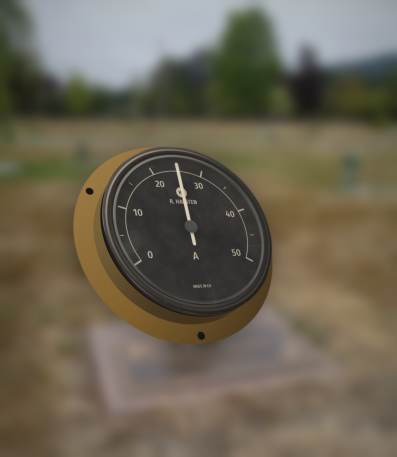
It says 25 A
